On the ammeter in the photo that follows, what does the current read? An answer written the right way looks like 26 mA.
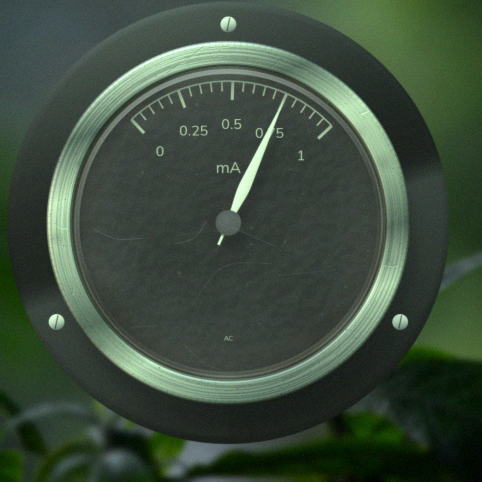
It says 0.75 mA
